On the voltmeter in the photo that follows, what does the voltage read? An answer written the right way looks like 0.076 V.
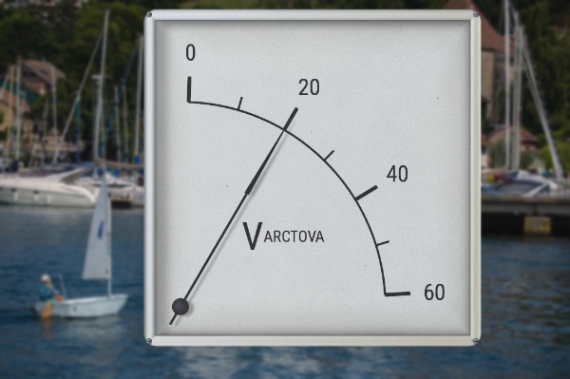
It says 20 V
